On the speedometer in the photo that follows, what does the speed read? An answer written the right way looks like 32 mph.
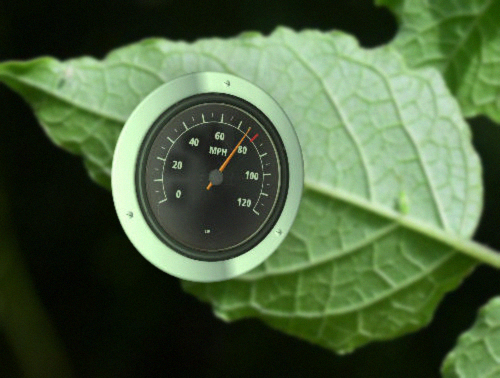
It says 75 mph
